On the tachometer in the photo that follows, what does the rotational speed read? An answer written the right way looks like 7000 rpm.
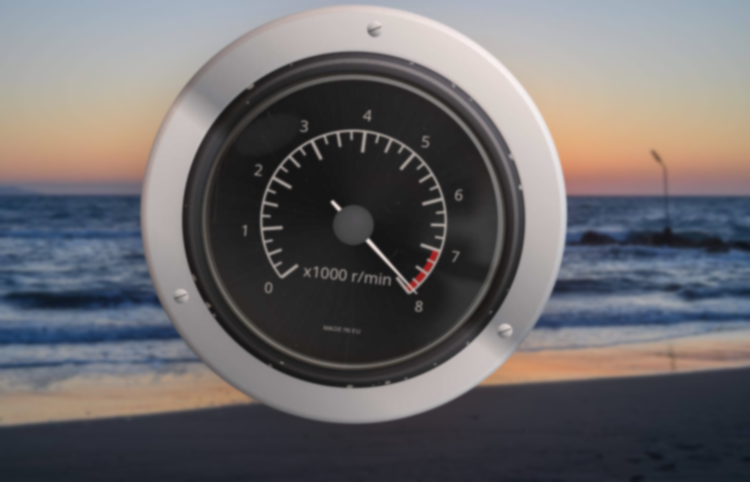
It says 7875 rpm
